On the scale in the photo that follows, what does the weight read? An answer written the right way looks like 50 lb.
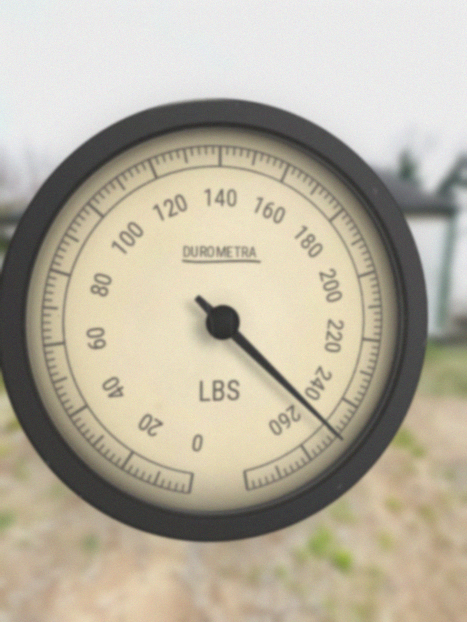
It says 250 lb
